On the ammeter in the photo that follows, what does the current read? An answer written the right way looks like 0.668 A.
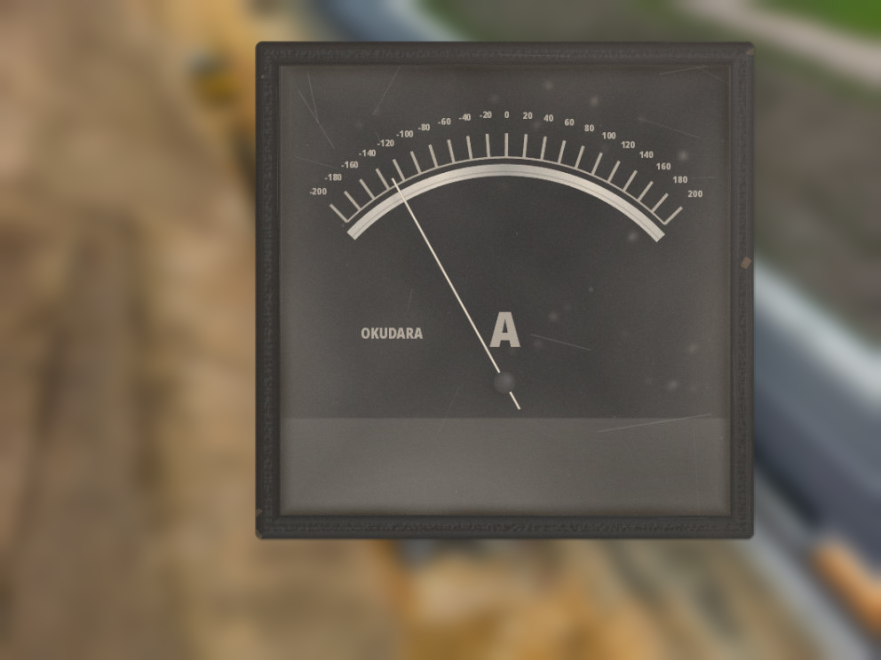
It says -130 A
